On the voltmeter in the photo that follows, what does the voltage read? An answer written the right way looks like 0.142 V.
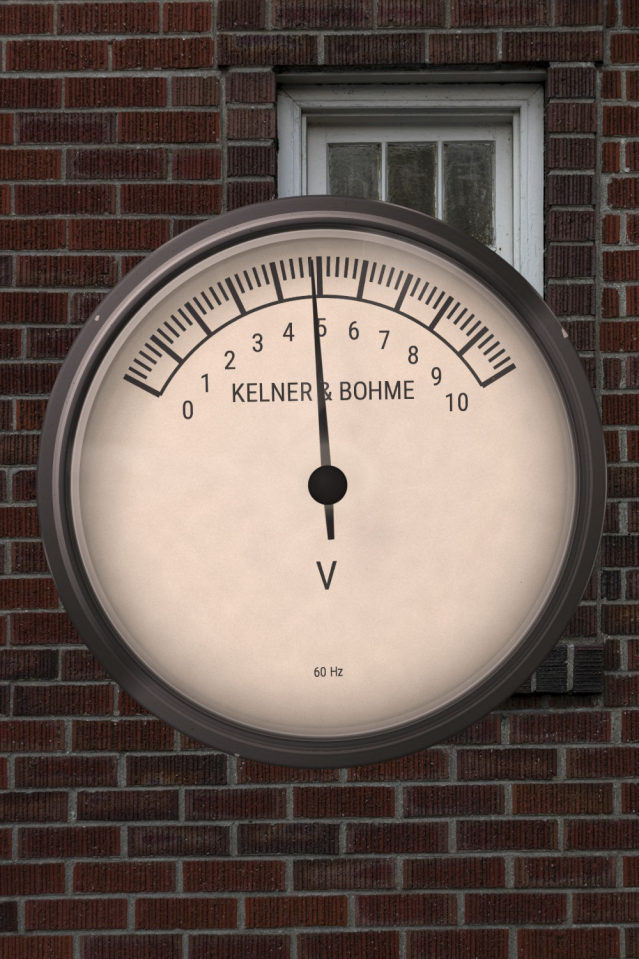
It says 4.8 V
